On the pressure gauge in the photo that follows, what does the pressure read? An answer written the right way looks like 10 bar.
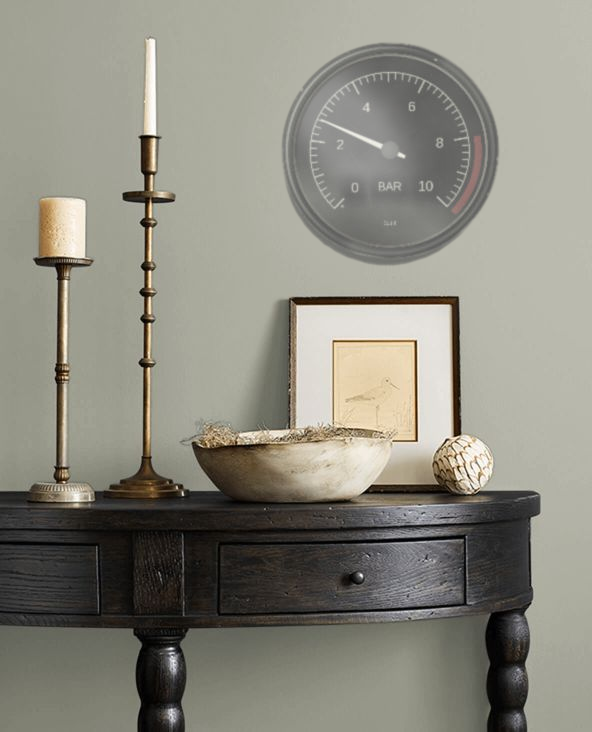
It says 2.6 bar
